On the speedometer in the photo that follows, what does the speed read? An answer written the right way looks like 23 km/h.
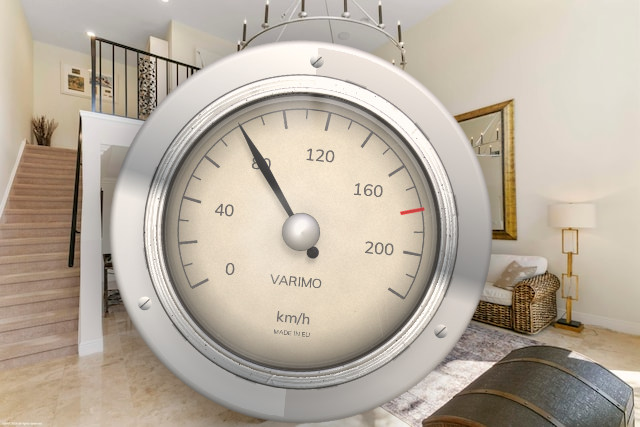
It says 80 km/h
